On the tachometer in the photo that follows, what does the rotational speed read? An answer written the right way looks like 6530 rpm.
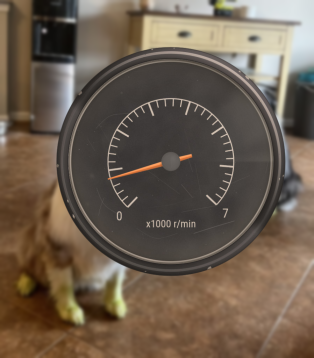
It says 800 rpm
